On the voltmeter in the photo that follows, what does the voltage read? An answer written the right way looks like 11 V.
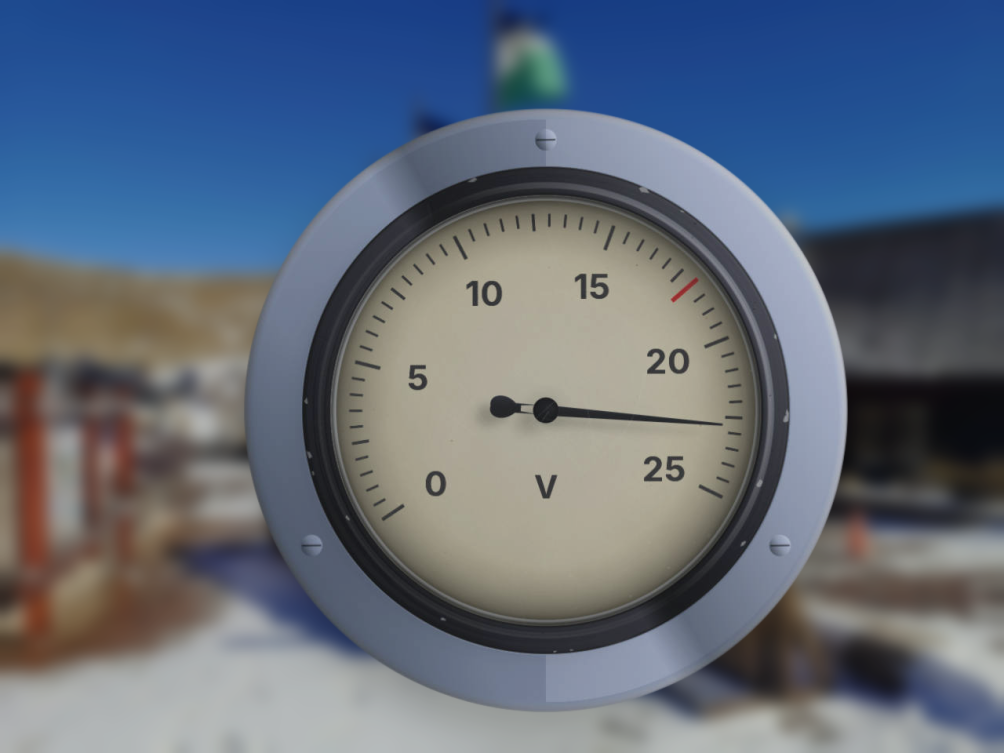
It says 22.75 V
